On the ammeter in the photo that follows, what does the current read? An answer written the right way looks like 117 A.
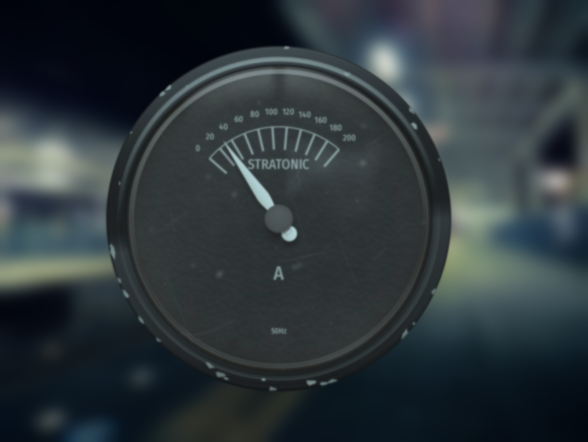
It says 30 A
